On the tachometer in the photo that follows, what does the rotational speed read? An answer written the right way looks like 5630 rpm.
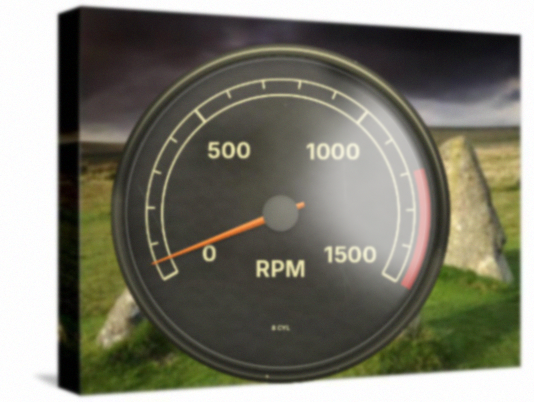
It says 50 rpm
